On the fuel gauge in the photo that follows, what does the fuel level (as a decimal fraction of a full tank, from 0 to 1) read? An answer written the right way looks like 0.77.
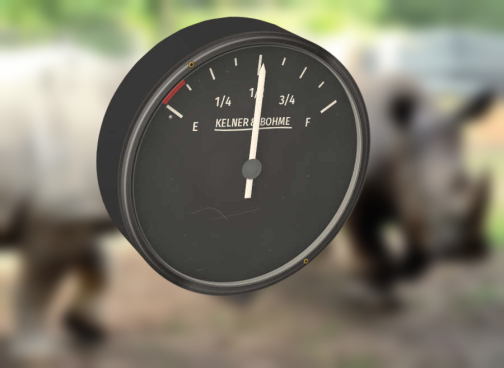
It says 0.5
